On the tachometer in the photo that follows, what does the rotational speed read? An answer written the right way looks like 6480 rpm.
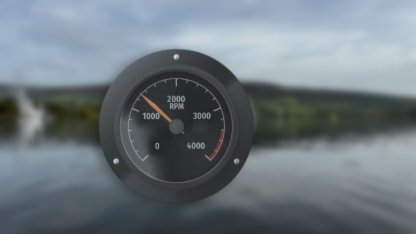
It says 1300 rpm
